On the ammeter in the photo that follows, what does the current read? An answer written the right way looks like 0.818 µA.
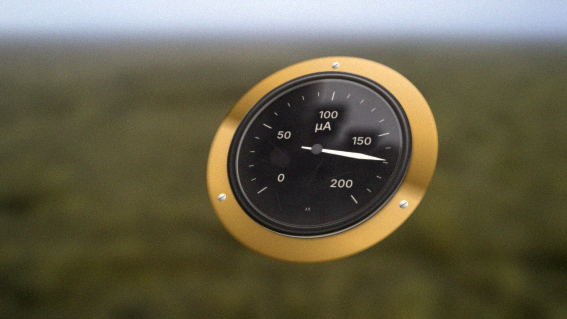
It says 170 µA
